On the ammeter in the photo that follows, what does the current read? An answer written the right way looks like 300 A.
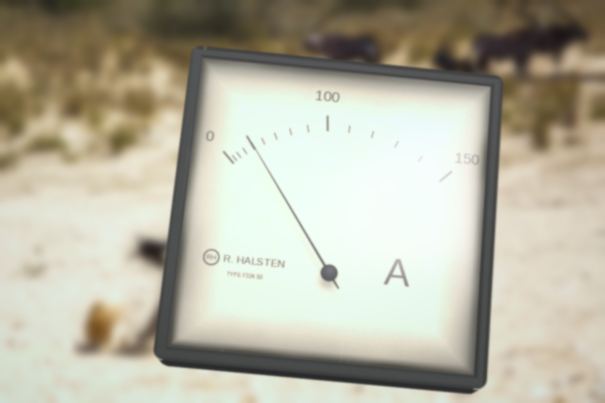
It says 50 A
